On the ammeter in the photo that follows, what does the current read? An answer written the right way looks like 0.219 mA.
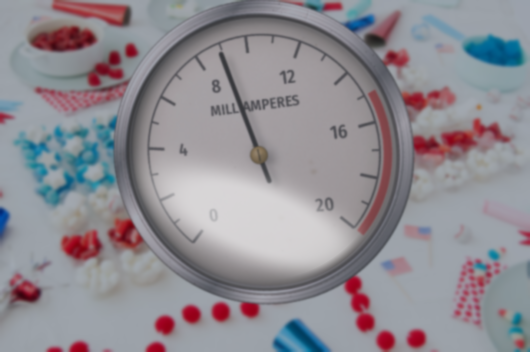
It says 9 mA
